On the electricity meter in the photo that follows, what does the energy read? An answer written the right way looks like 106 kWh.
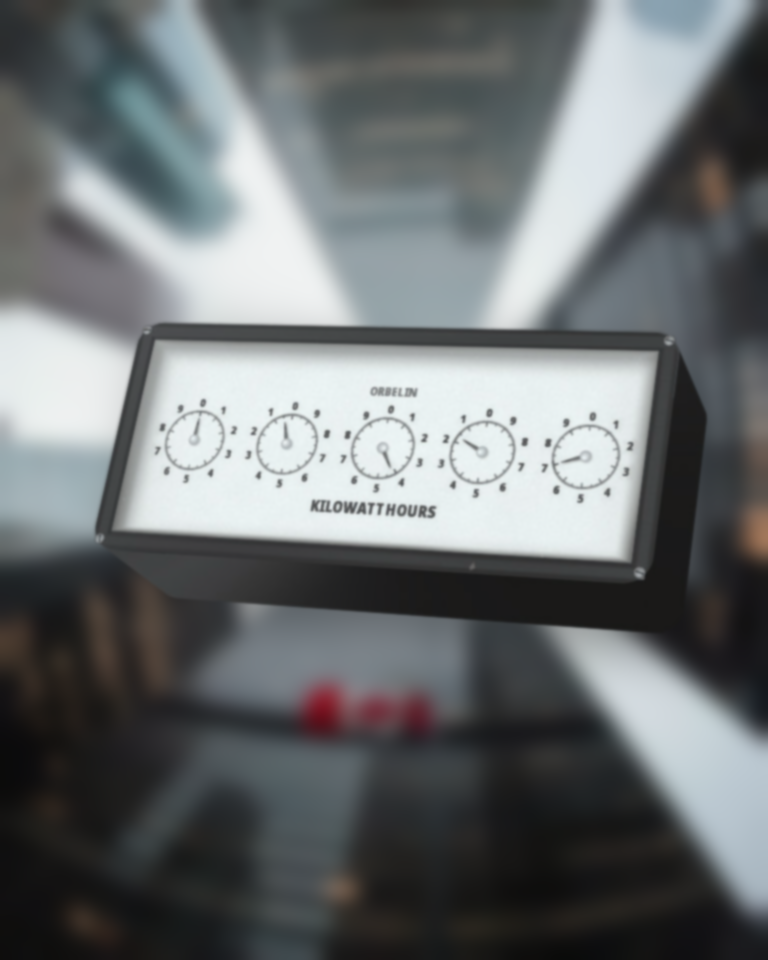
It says 417 kWh
